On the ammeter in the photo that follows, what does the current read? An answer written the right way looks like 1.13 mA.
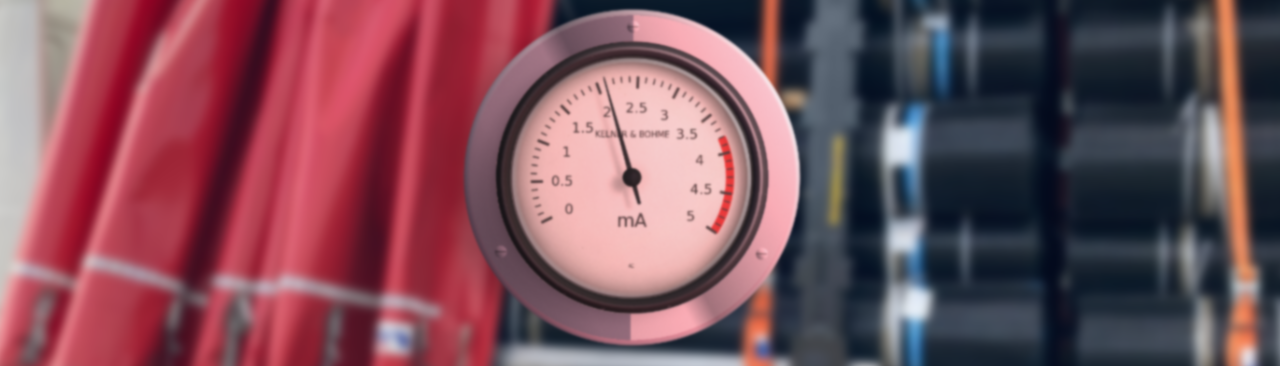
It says 2.1 mA
